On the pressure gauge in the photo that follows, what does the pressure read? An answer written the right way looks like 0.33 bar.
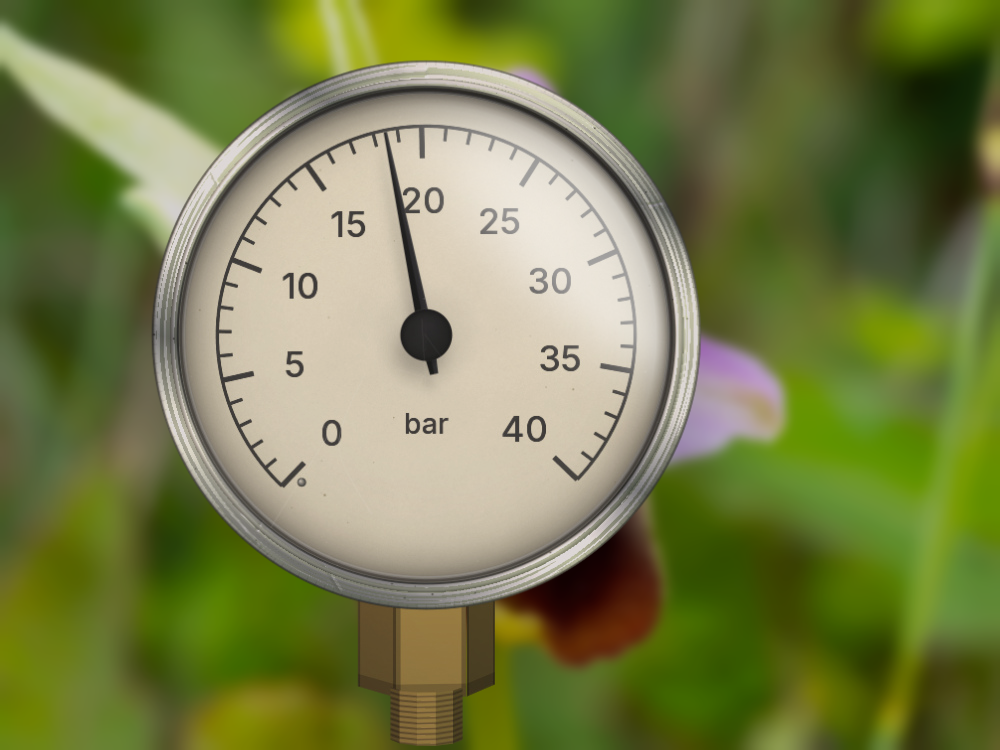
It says 18.5 bar
